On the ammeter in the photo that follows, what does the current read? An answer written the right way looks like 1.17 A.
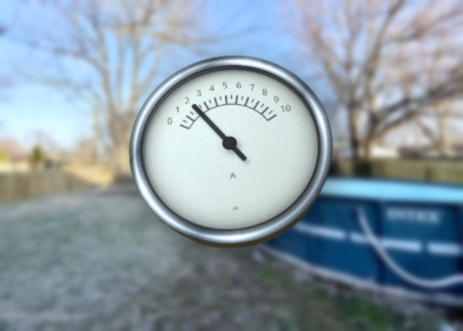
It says 2 A
